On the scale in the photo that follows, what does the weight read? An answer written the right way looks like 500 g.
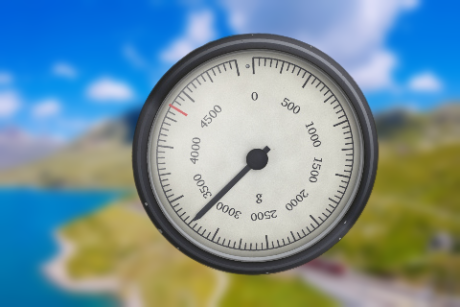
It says 3250 g
